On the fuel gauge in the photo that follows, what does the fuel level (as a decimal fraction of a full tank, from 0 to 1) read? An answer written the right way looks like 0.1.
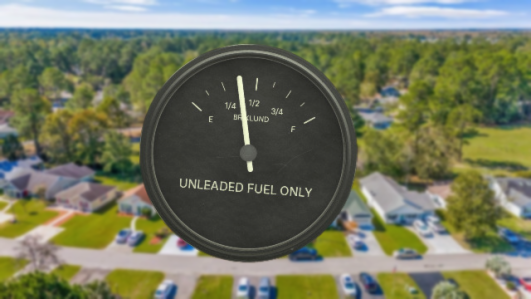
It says 0.375
